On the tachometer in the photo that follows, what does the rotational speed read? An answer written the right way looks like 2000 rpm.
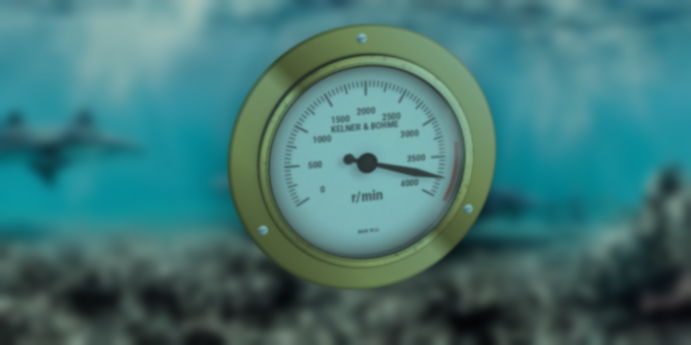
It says 3750 rpm
